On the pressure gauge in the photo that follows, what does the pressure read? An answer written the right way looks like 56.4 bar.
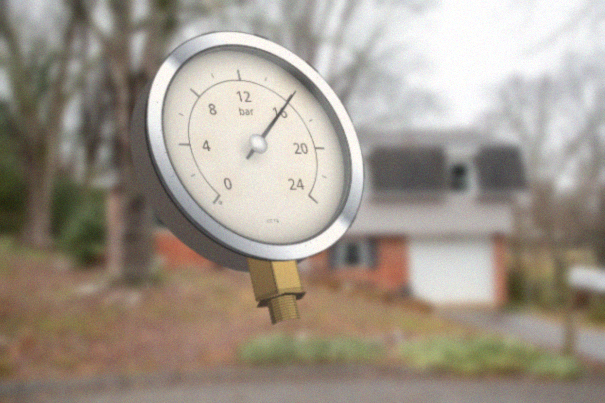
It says 16 bar
